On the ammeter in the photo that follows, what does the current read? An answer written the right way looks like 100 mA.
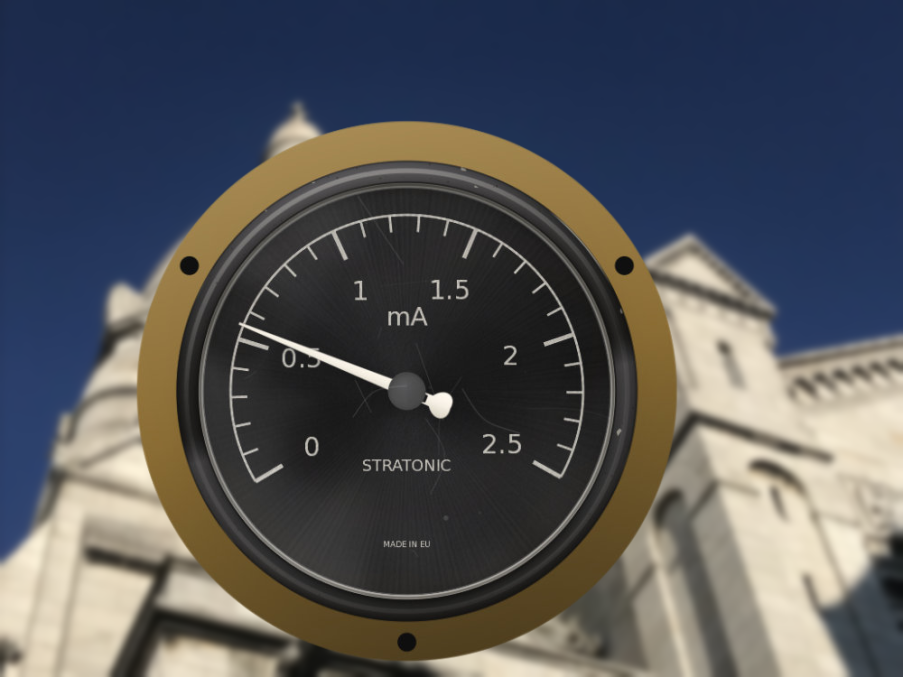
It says 0.55 mA
